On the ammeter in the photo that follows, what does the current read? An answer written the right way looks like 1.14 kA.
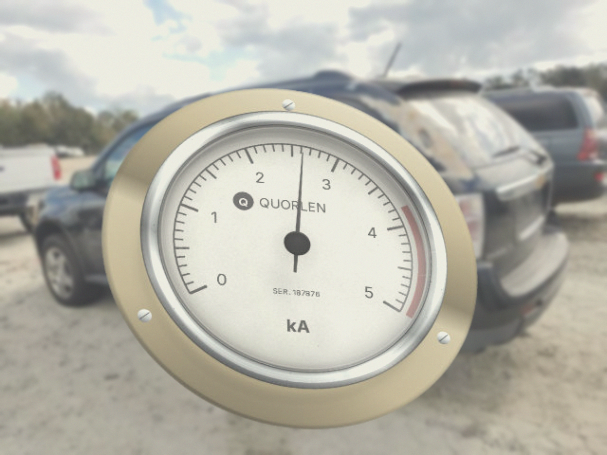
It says 2.6 kA
